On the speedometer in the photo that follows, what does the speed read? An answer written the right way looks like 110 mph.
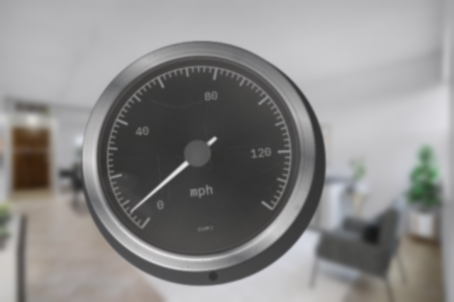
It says 6 mph
